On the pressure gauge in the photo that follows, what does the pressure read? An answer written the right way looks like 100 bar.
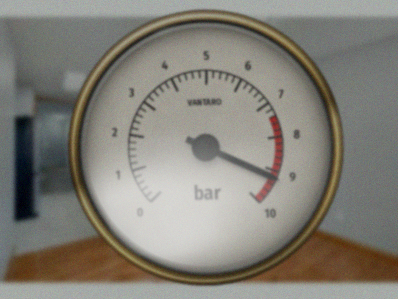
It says 9.2 bar
